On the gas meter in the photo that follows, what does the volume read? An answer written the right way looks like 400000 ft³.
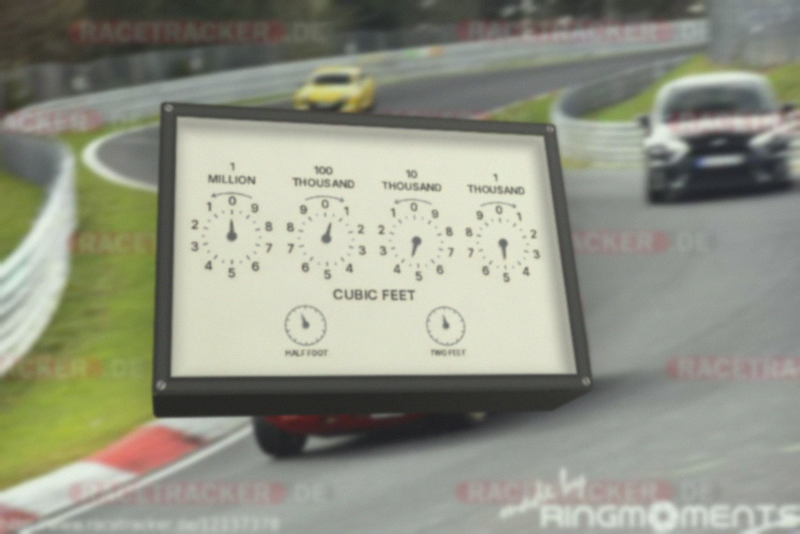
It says 4500 ft³
